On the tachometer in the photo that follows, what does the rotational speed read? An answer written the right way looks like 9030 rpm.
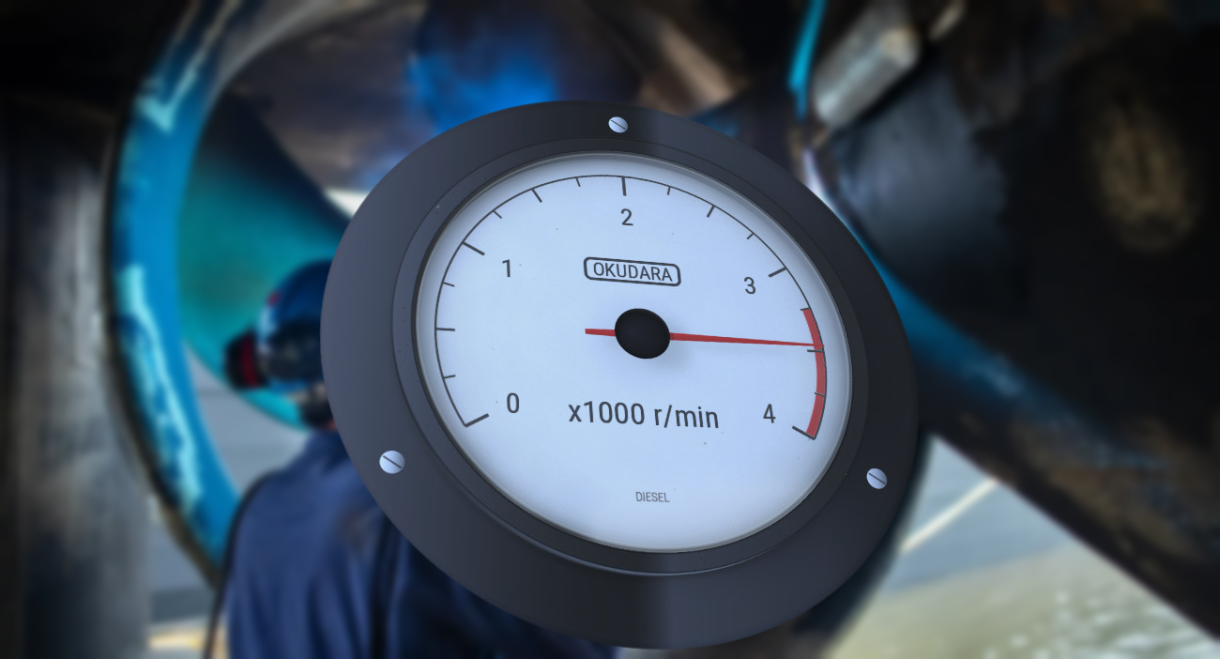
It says 3500 rpm
